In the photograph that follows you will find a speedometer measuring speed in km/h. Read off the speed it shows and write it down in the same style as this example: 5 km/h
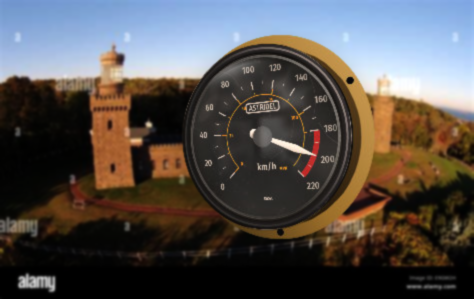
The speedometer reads 200 km/h
